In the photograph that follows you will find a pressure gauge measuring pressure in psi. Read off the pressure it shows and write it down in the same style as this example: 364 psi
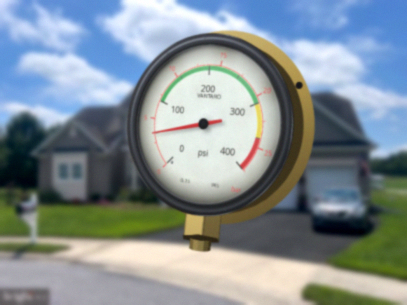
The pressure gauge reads 50 psi
